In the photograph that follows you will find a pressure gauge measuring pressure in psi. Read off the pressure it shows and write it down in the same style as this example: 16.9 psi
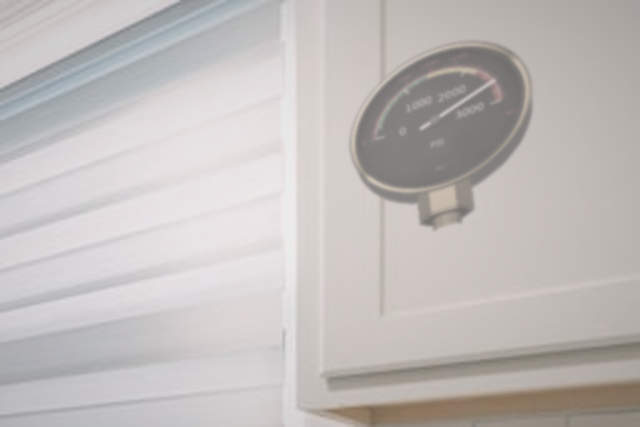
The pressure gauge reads 2600 psi
